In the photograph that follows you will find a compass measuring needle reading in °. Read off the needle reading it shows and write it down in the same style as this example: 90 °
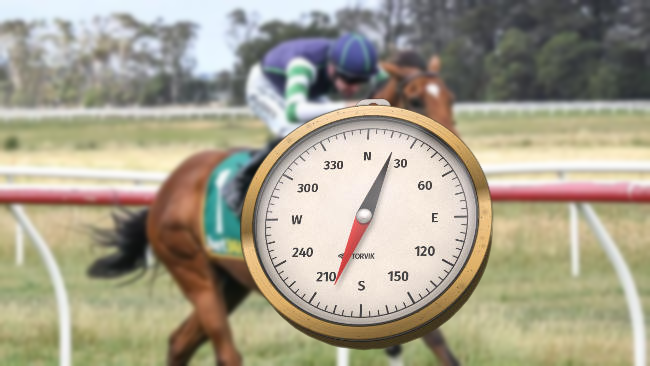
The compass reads 200 °
